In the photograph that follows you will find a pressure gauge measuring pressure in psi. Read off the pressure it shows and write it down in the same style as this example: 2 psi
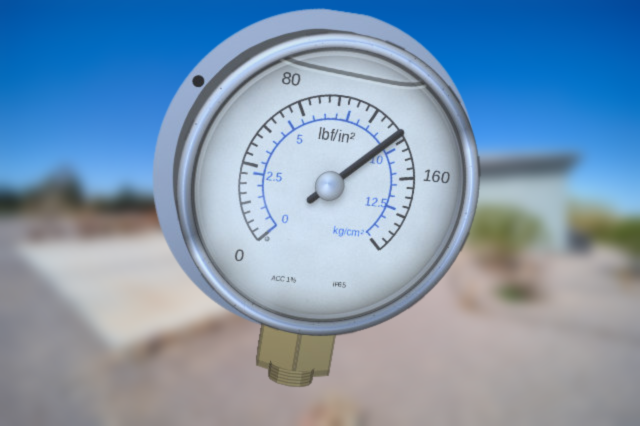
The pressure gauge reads 135 psi
